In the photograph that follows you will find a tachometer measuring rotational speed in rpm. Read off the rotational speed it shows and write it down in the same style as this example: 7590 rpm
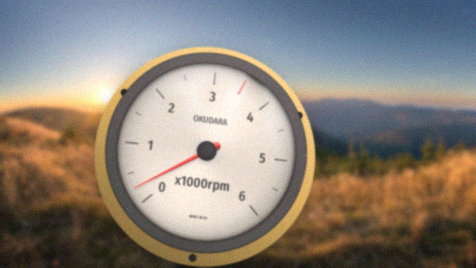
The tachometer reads 250 rpm
